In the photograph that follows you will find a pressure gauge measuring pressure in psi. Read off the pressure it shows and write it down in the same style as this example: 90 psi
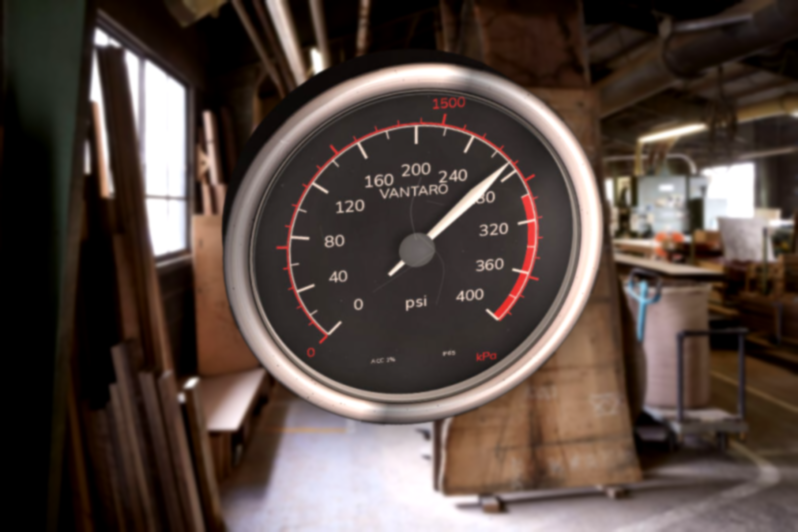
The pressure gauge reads 270 psi
